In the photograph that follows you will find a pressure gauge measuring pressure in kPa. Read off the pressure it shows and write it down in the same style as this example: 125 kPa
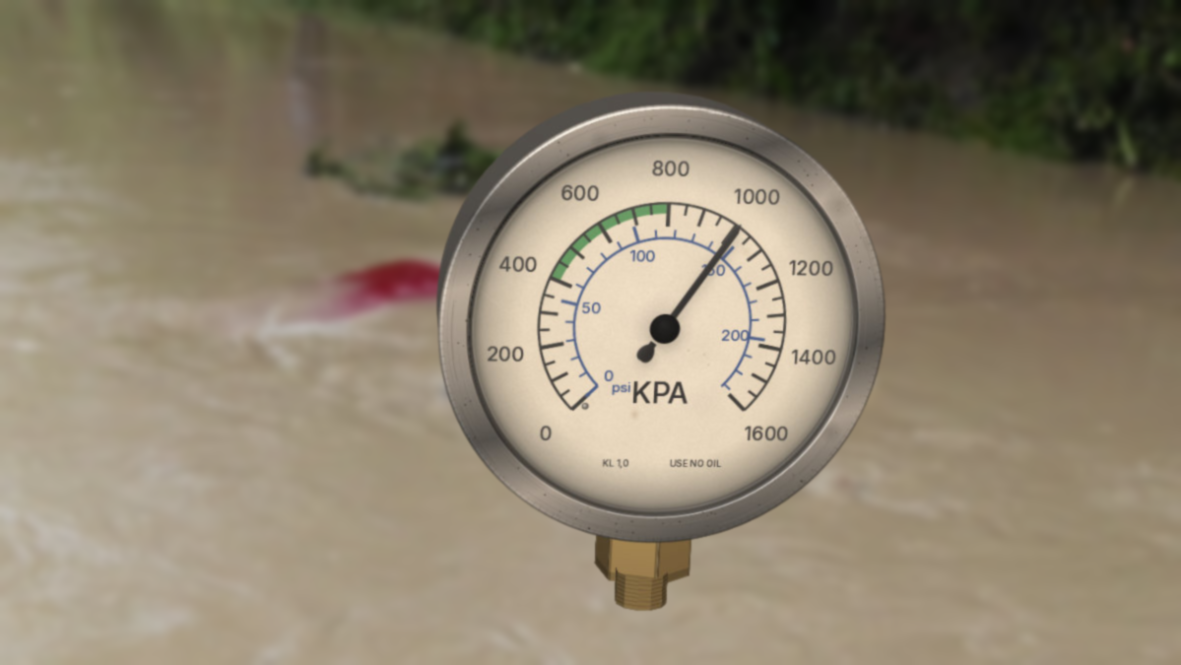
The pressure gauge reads 1000 kPa
